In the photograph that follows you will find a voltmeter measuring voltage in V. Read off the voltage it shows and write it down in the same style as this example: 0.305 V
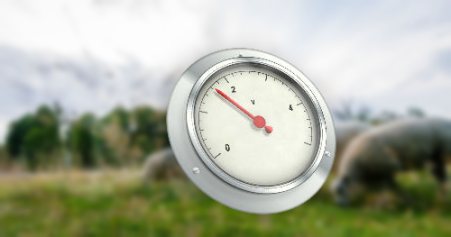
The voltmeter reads 1.6 V
